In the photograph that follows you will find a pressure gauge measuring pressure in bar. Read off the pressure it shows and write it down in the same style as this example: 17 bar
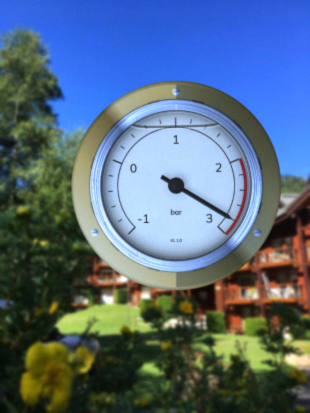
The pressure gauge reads 2.8 bar
